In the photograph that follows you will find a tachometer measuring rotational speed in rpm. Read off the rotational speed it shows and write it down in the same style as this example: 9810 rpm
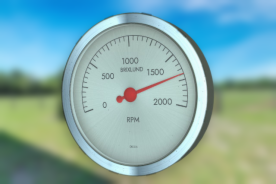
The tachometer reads 1700 rpm
